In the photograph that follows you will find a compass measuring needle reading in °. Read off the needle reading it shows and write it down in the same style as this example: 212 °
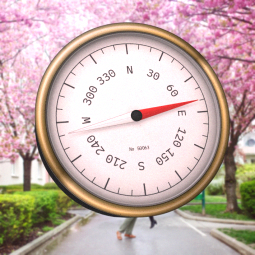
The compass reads 80 °
